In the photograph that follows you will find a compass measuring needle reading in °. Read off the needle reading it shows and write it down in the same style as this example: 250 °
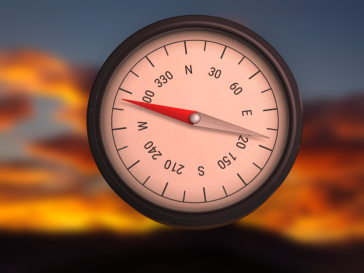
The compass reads 292.5 °
